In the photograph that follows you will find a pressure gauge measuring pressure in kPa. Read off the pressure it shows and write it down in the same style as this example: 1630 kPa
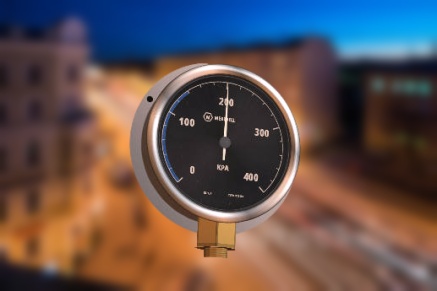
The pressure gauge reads 200 kPa
